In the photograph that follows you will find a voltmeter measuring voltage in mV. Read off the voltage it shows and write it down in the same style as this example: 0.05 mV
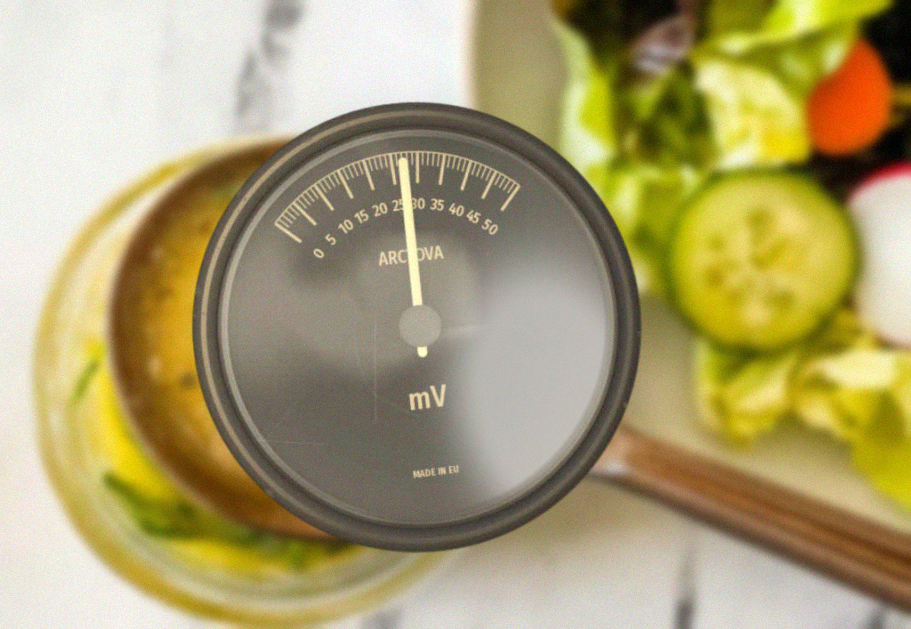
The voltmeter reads 27 mV
